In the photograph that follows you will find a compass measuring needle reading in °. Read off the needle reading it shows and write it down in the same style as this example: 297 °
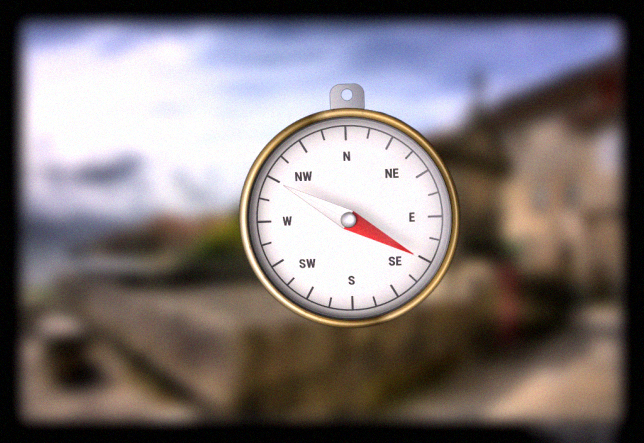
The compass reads 120 °
